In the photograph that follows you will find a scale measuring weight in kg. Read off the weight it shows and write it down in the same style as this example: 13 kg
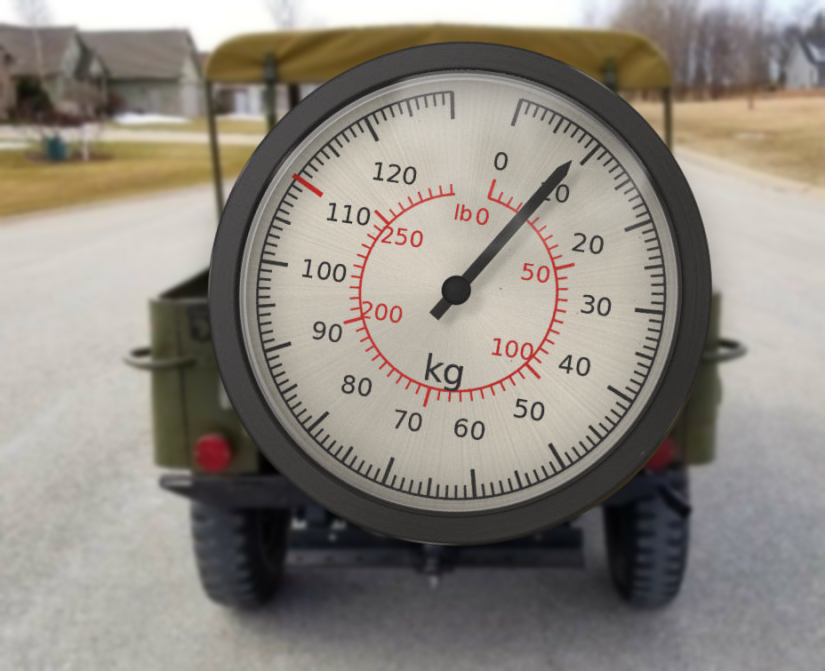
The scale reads 9 kg
